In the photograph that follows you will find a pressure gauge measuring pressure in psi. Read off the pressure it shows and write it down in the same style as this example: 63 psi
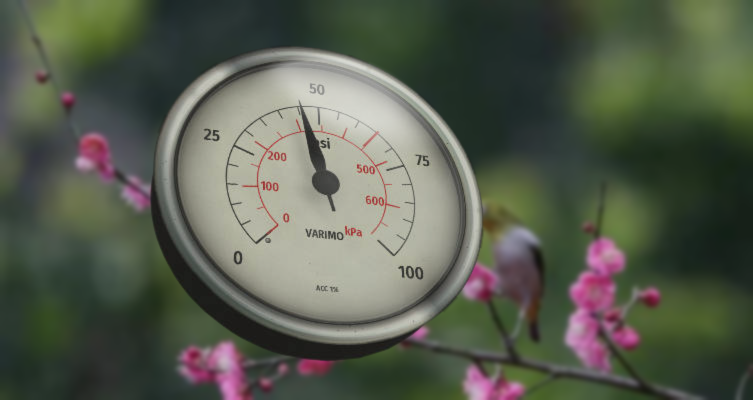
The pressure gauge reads 45 psi
